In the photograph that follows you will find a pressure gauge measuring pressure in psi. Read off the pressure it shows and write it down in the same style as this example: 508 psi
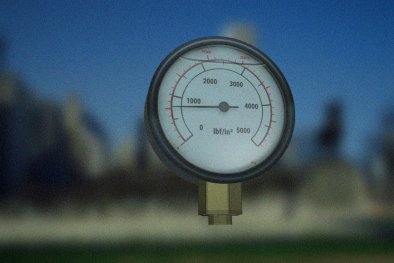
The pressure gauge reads 750 psi
